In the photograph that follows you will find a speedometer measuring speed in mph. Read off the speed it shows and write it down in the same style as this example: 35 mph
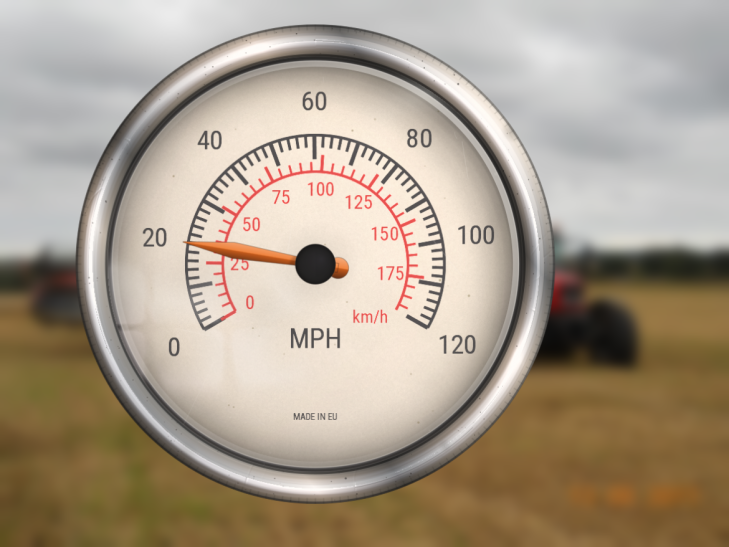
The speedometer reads 20 mph
